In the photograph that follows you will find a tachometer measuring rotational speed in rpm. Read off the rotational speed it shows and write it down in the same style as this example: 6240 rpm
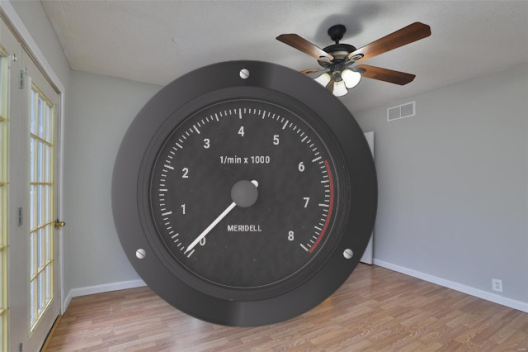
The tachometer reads 100 rpm
